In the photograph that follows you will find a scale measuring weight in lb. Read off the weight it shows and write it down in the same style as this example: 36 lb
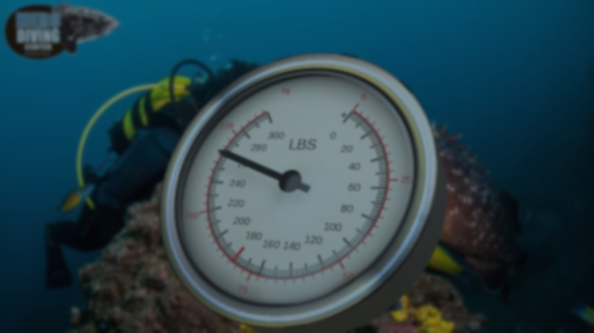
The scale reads 260 lb
